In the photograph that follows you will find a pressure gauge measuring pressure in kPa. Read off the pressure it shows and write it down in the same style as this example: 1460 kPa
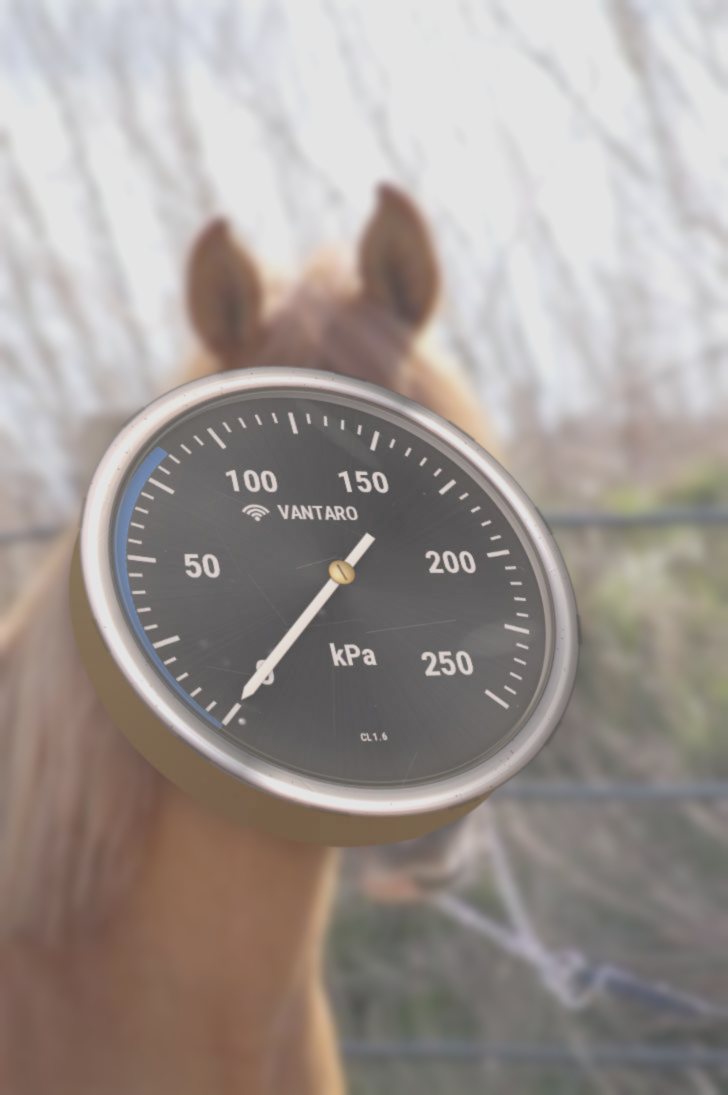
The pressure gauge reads 0 kPa
